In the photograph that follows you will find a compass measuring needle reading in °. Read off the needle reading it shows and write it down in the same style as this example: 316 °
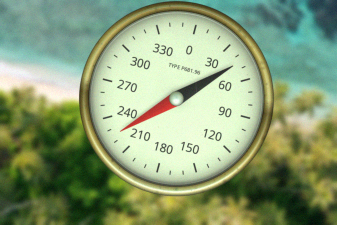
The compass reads 225 °
